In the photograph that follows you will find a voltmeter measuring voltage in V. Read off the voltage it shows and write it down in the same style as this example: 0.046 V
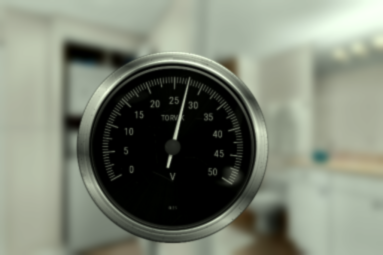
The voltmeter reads 27.5 V
